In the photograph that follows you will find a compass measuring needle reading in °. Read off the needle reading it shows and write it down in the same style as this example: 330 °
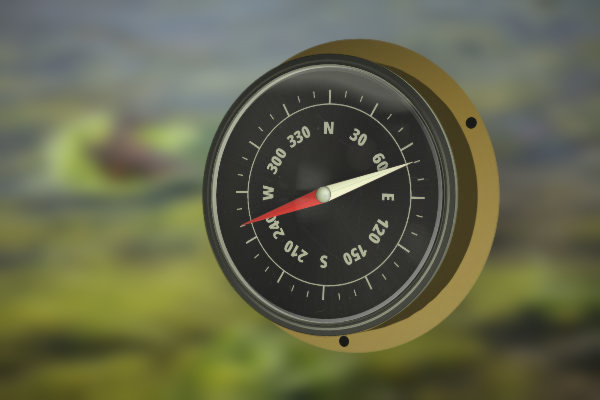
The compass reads 250 °
